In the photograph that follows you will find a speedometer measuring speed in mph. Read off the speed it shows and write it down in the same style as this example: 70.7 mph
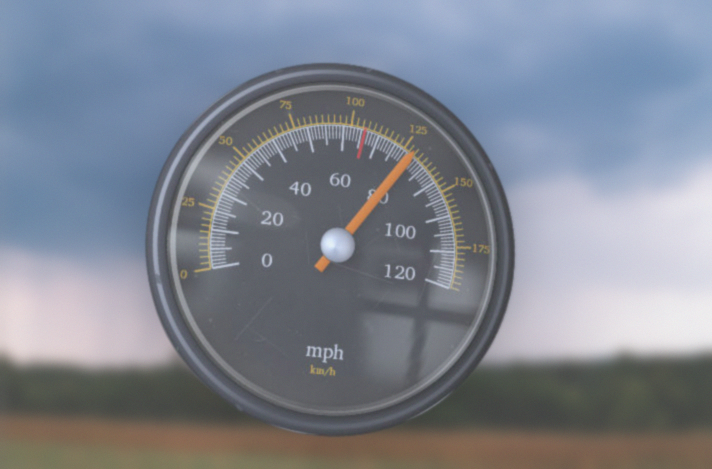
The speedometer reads 80 mph
